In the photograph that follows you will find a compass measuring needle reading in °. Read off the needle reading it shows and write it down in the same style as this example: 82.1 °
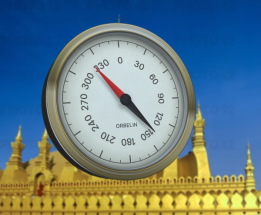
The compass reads 320 °
